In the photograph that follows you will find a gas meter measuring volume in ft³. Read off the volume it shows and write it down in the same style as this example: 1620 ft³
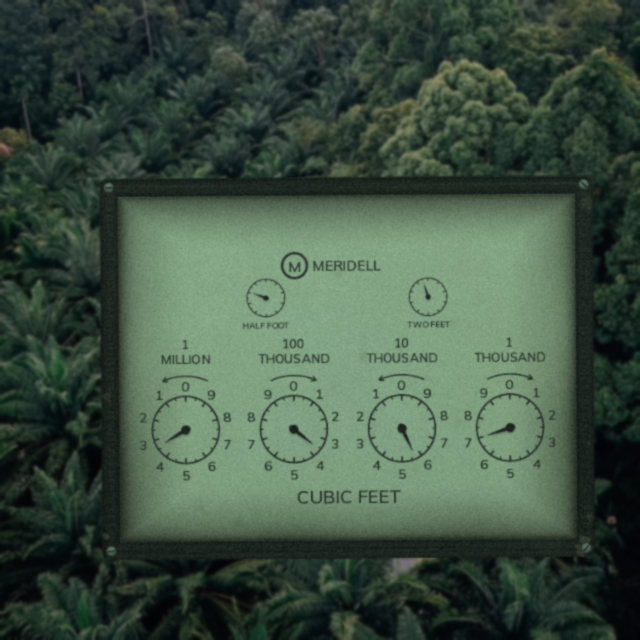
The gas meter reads 335700 ft³
